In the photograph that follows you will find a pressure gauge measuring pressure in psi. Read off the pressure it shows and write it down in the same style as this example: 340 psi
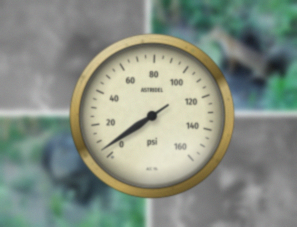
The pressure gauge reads 5 psi
